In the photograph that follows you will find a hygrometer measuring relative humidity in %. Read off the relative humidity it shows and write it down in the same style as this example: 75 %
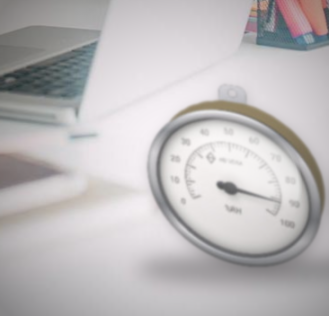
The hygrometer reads 90 %
